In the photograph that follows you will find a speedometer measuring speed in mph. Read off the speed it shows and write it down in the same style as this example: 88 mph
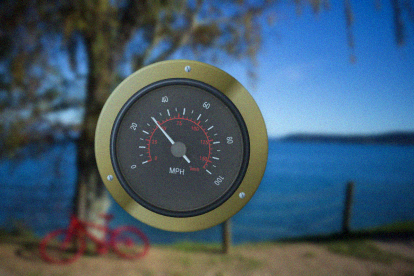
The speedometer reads 30 mph
